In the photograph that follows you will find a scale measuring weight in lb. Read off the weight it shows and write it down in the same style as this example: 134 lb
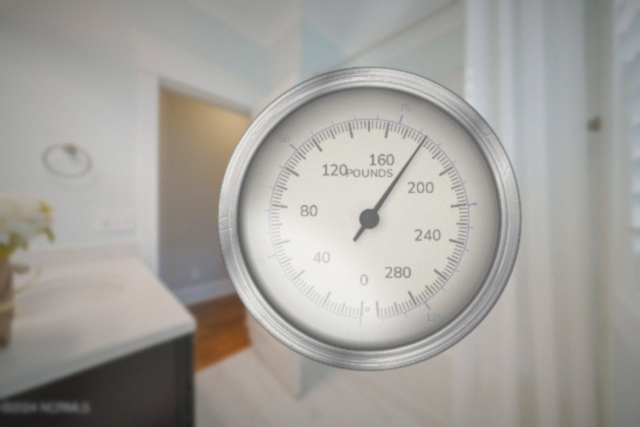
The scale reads 180 lb
